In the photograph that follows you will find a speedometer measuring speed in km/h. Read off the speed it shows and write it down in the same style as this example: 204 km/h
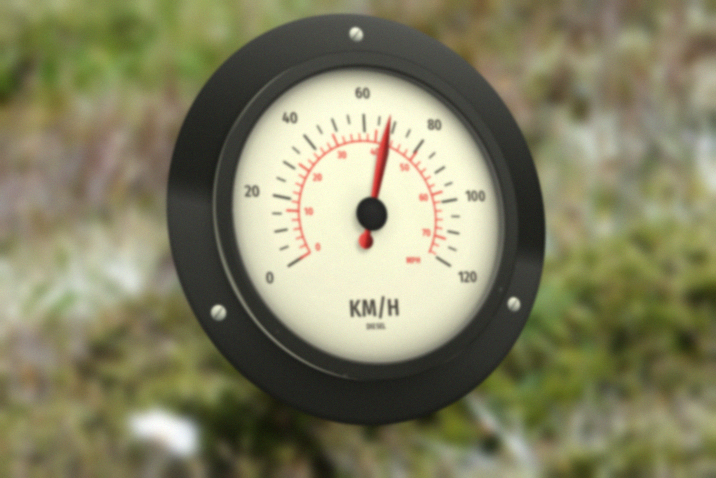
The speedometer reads 67.5 km/h
